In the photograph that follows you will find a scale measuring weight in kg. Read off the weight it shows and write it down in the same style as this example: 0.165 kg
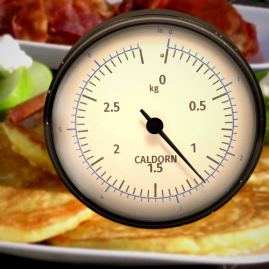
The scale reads 1.15 kg
